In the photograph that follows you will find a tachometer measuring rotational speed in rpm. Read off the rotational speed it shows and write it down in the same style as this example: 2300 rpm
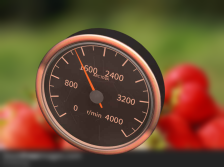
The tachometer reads 1500 rpm
